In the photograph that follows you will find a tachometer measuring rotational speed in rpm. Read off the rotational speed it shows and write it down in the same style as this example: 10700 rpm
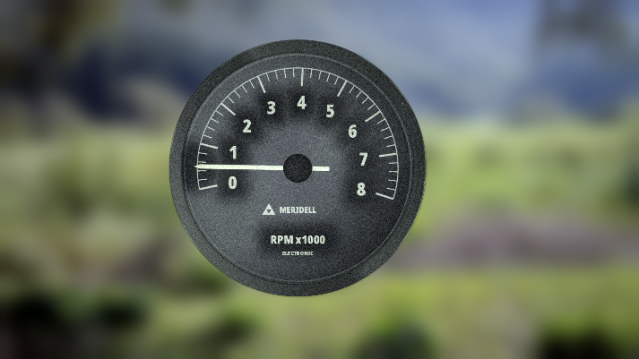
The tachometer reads 500 rpm
